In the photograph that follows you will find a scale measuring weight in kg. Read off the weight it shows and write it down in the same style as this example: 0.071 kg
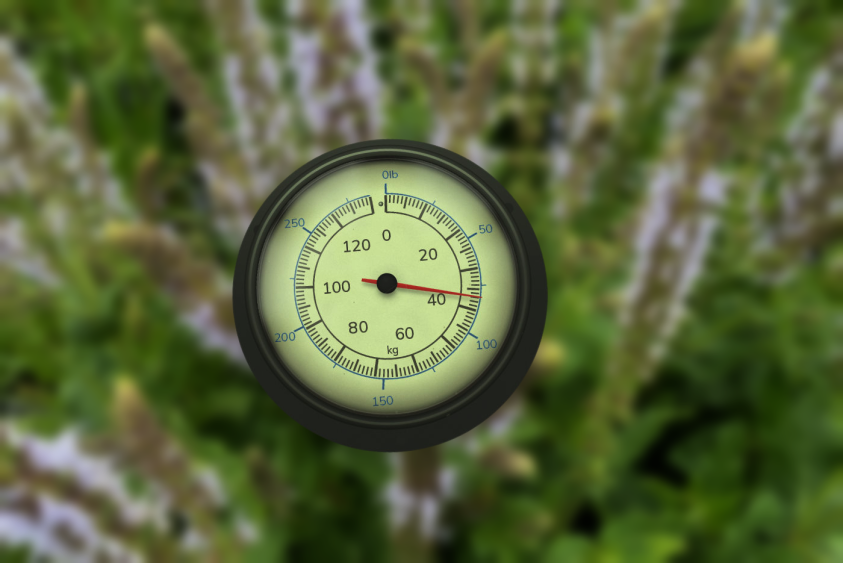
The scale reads 37 kg
